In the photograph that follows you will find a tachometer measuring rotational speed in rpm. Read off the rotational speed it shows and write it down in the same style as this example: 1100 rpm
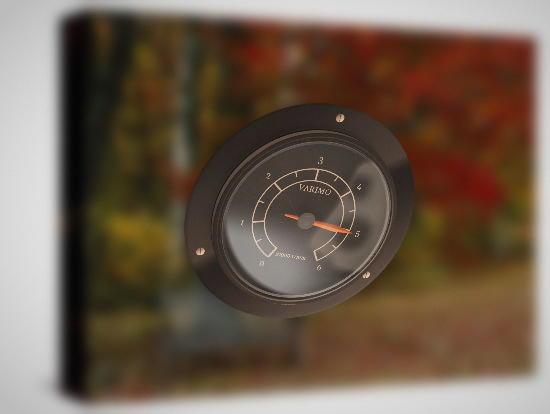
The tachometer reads 5000 rpm
